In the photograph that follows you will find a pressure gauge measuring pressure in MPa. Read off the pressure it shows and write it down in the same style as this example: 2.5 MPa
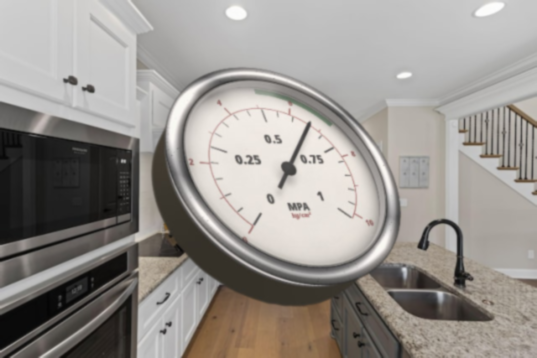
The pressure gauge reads 0.65 MPa
